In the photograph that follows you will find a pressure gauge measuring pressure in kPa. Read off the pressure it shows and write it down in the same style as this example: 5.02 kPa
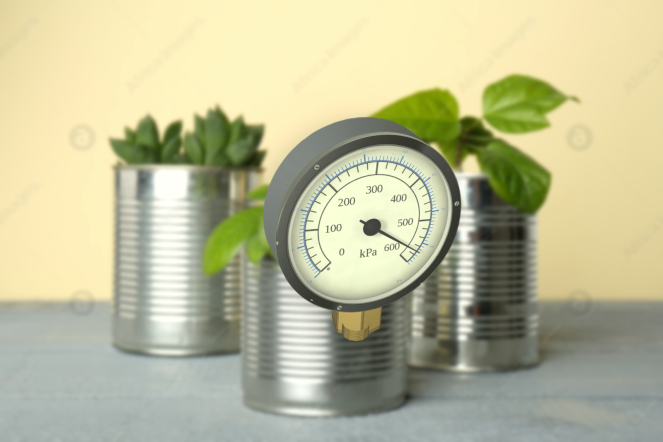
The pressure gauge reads 570 kPa
